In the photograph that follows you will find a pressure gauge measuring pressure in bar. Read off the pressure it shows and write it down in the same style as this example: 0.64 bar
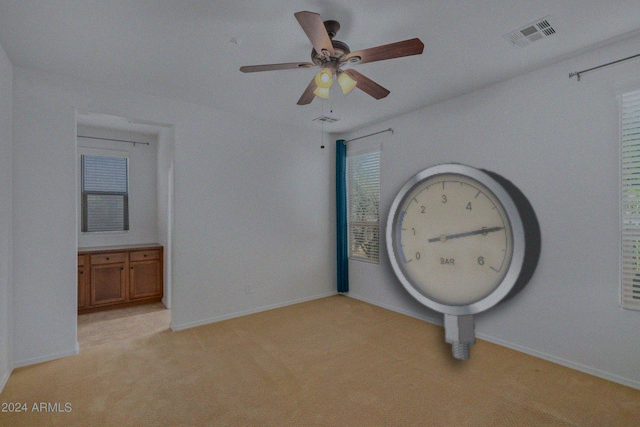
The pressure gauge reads 5 bar
